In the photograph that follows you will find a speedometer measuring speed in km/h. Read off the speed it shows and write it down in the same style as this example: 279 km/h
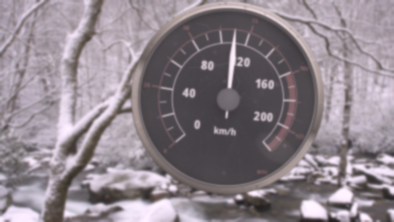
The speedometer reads 110 km/h
